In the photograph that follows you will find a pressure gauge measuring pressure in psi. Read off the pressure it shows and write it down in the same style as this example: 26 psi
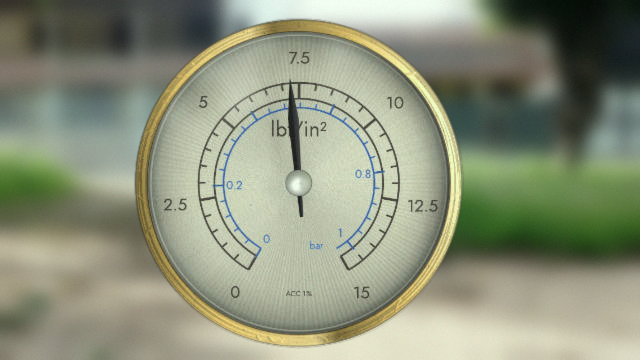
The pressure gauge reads 7.25 psi
